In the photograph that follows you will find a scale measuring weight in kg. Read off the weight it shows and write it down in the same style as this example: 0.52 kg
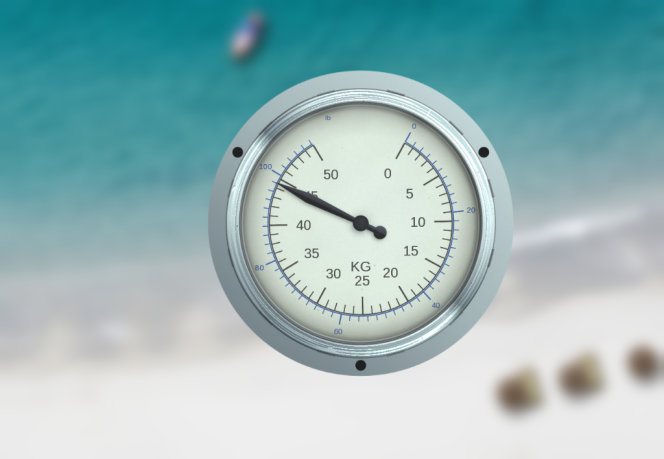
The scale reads 44.5 kg
